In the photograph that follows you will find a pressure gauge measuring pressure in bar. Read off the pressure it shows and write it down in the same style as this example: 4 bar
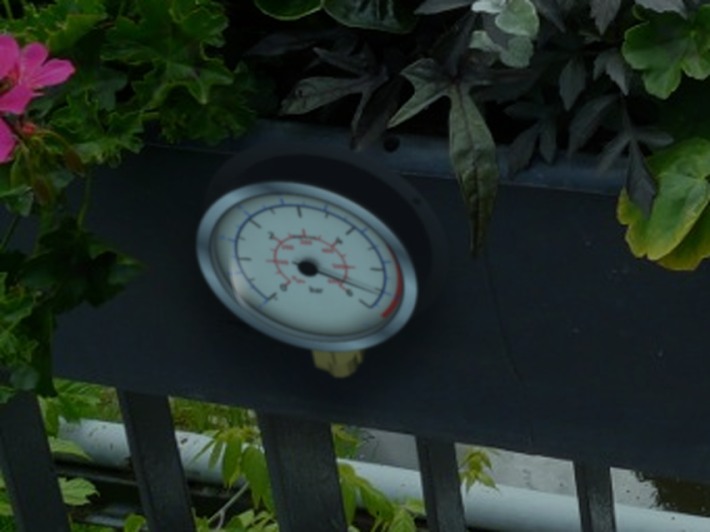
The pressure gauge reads 5.5 bar
